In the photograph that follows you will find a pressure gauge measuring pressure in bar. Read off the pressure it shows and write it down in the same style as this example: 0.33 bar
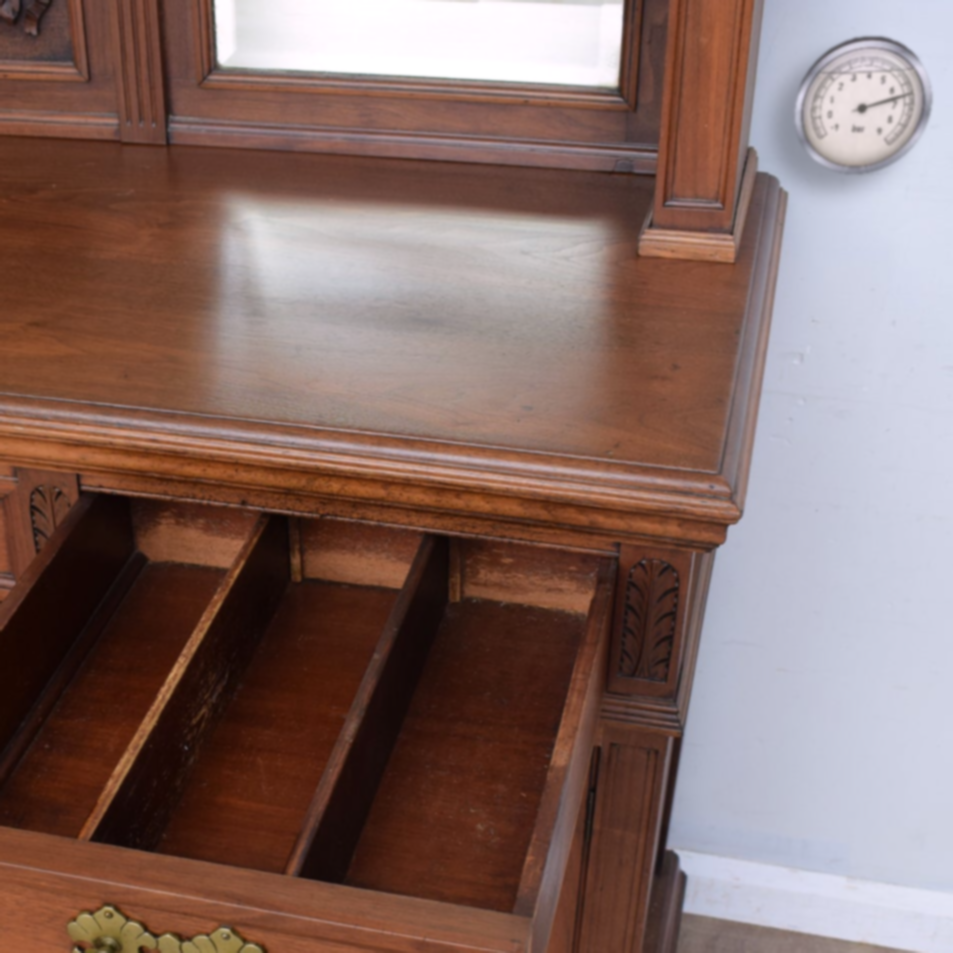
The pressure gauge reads 6.5 bar
